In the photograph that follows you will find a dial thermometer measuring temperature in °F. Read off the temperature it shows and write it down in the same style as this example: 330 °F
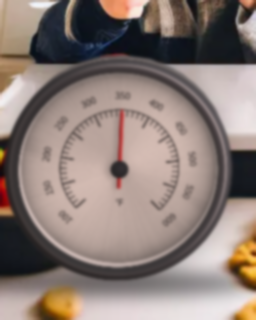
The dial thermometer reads 350 °F
